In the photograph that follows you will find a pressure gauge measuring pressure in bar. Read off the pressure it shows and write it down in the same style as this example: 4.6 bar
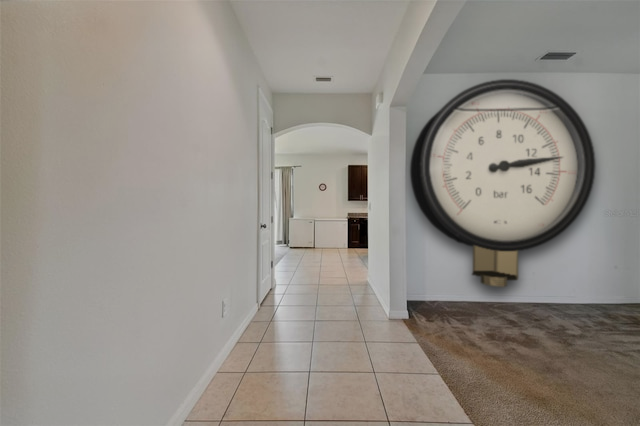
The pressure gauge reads 13 bar
